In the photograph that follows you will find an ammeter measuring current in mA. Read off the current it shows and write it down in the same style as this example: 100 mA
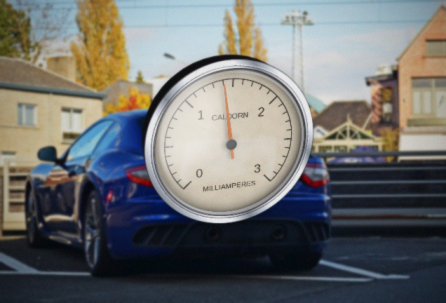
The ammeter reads 1.4 mA
